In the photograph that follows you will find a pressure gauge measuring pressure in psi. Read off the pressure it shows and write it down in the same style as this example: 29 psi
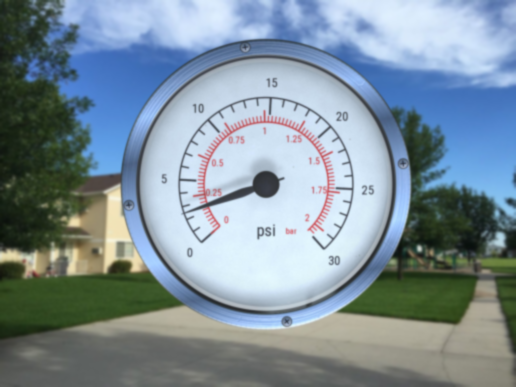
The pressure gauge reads 2.5 psi
